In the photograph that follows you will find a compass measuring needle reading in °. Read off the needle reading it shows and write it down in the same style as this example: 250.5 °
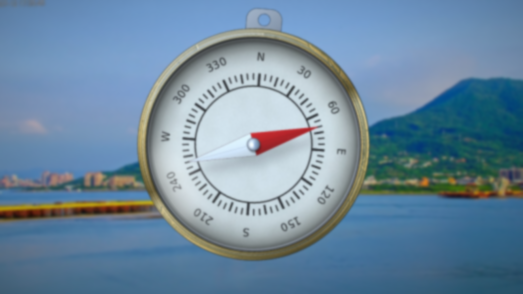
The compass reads 70 °
